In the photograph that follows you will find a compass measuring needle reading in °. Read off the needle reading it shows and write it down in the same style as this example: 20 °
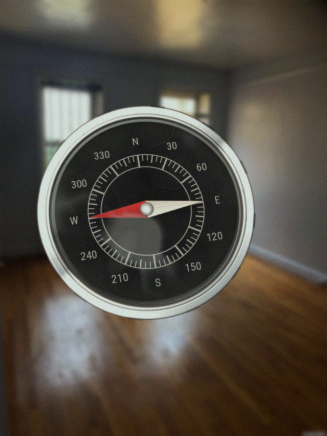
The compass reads 270 °
